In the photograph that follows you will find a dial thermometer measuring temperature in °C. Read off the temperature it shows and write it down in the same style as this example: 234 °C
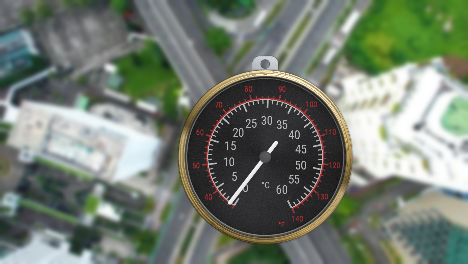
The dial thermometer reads 1 °C
